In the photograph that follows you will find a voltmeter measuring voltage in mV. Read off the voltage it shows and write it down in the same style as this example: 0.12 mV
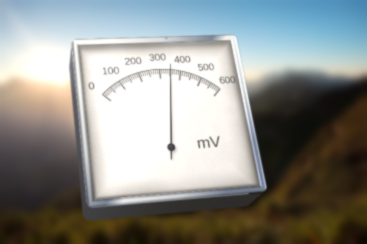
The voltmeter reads 350 mV
